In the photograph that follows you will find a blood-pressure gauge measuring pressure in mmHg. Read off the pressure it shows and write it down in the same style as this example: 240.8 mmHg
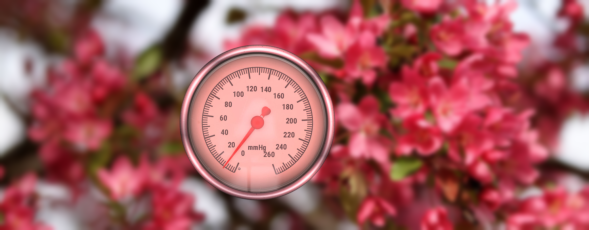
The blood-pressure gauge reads 10 mmHg
